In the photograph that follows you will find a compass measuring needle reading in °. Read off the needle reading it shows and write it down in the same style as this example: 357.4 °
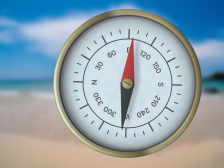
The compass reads 95 °
